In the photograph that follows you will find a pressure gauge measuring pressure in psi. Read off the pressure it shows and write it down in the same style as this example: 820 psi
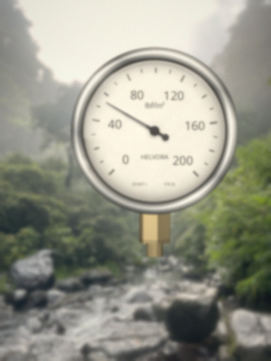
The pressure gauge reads 55 psi
